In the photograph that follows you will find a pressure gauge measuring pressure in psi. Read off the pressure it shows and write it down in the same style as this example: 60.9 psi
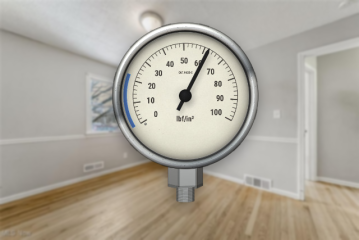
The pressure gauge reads 62 psi
